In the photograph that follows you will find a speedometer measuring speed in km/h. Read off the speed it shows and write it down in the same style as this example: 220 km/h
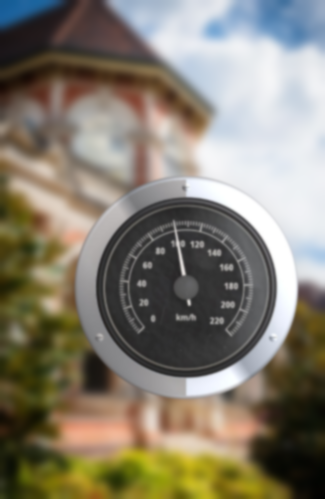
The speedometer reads 100 km/h
